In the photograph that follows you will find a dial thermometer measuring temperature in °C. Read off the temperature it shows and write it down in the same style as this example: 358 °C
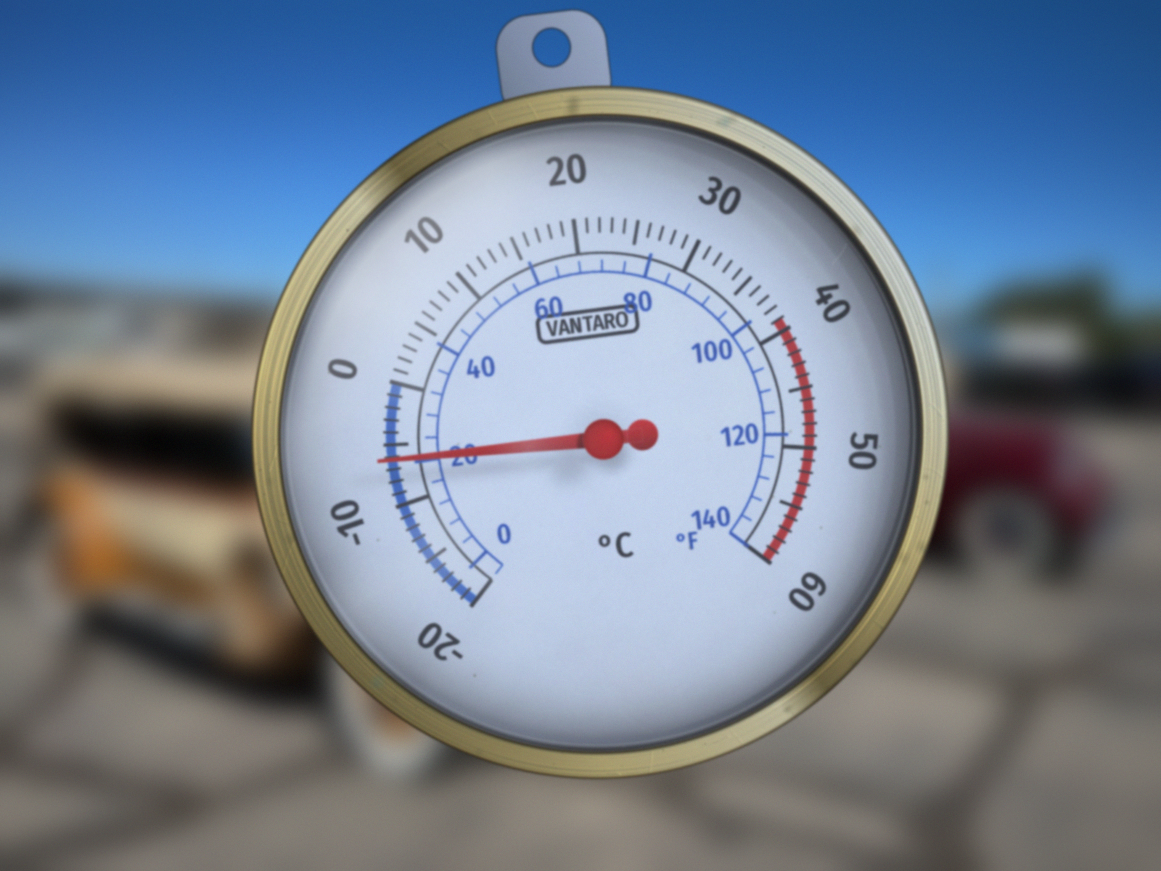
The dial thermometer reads -6 °C
